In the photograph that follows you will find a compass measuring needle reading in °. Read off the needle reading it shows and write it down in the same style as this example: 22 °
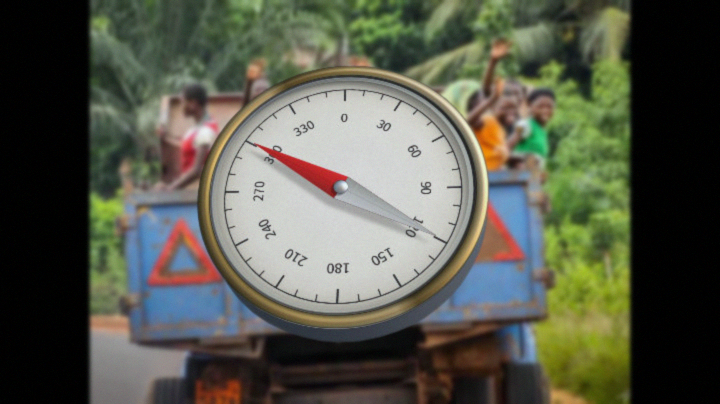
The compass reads 300 °
